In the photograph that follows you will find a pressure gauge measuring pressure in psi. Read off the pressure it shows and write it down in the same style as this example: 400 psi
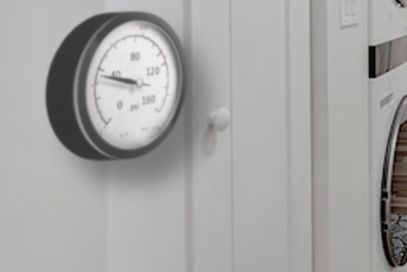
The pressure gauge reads 35 psi
